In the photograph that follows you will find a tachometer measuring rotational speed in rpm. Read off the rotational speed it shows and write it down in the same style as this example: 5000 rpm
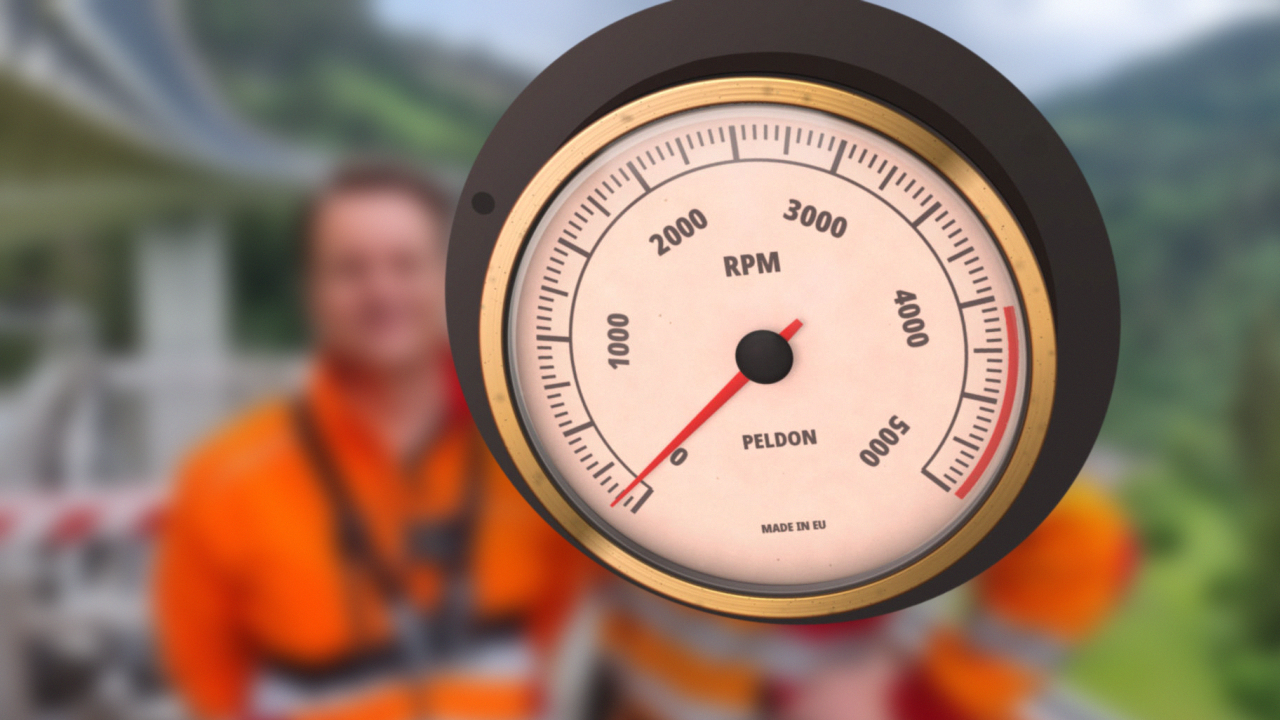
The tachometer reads 100 rpm
